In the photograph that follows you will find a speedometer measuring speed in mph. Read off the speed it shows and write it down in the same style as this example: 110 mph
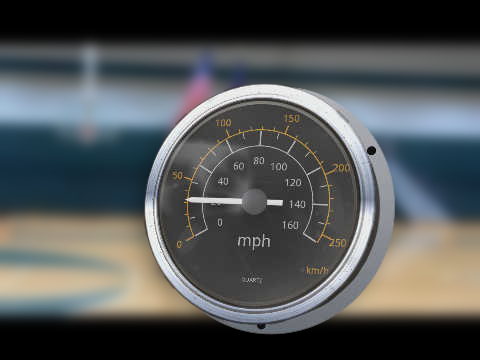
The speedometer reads 20 mph
